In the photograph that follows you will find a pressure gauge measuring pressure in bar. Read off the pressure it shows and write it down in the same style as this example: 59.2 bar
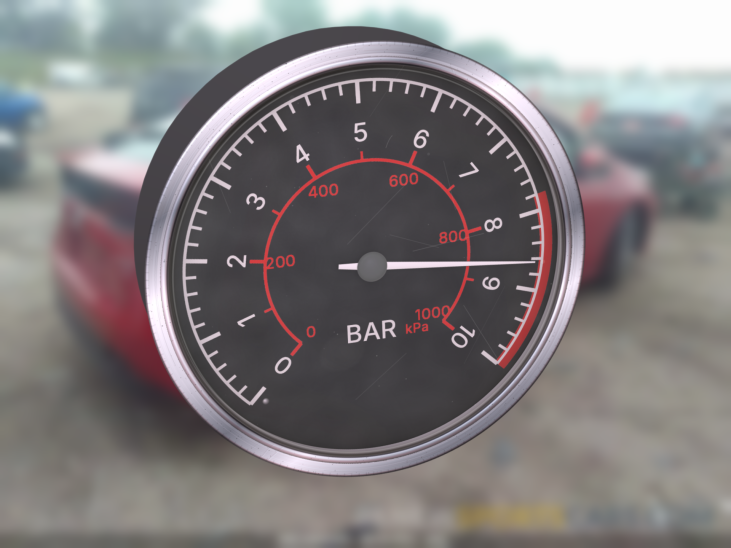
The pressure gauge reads 8.6 bar
